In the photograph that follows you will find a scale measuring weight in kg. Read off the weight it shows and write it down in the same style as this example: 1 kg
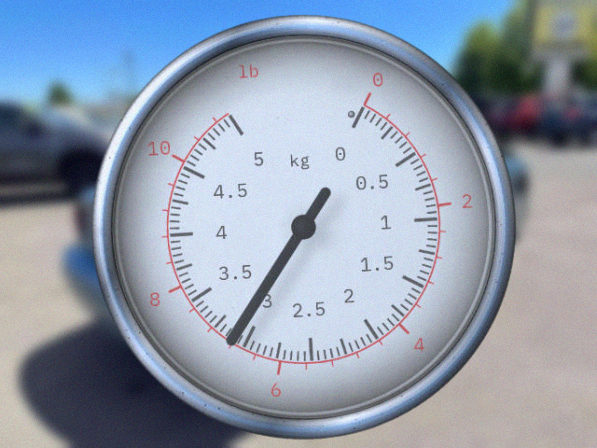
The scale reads 3.1 kg
